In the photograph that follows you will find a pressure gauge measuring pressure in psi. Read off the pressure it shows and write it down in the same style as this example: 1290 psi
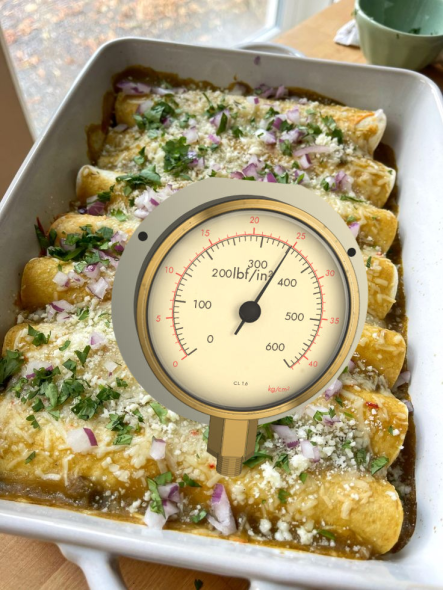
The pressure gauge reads 350 psi
